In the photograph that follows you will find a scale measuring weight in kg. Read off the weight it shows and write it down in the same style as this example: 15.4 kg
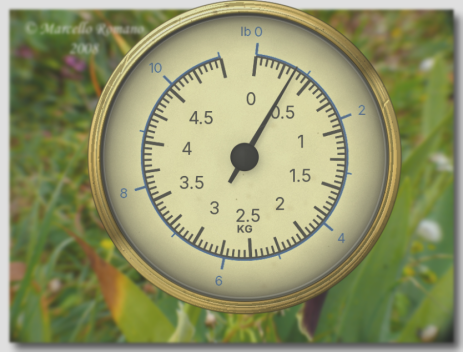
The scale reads 0.35 kg
